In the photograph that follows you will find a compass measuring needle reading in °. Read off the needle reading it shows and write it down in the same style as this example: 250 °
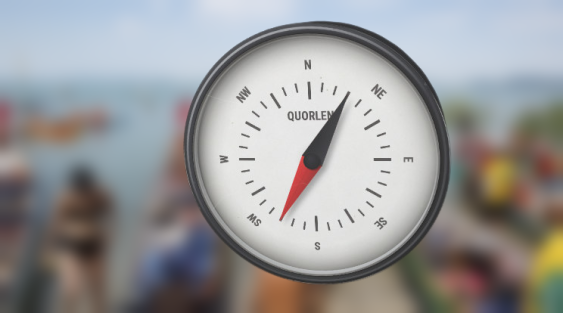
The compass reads 210 °
